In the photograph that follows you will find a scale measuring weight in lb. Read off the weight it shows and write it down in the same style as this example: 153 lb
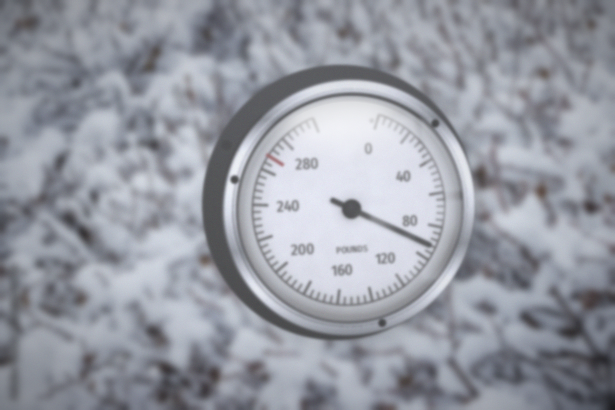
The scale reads 92 lb
